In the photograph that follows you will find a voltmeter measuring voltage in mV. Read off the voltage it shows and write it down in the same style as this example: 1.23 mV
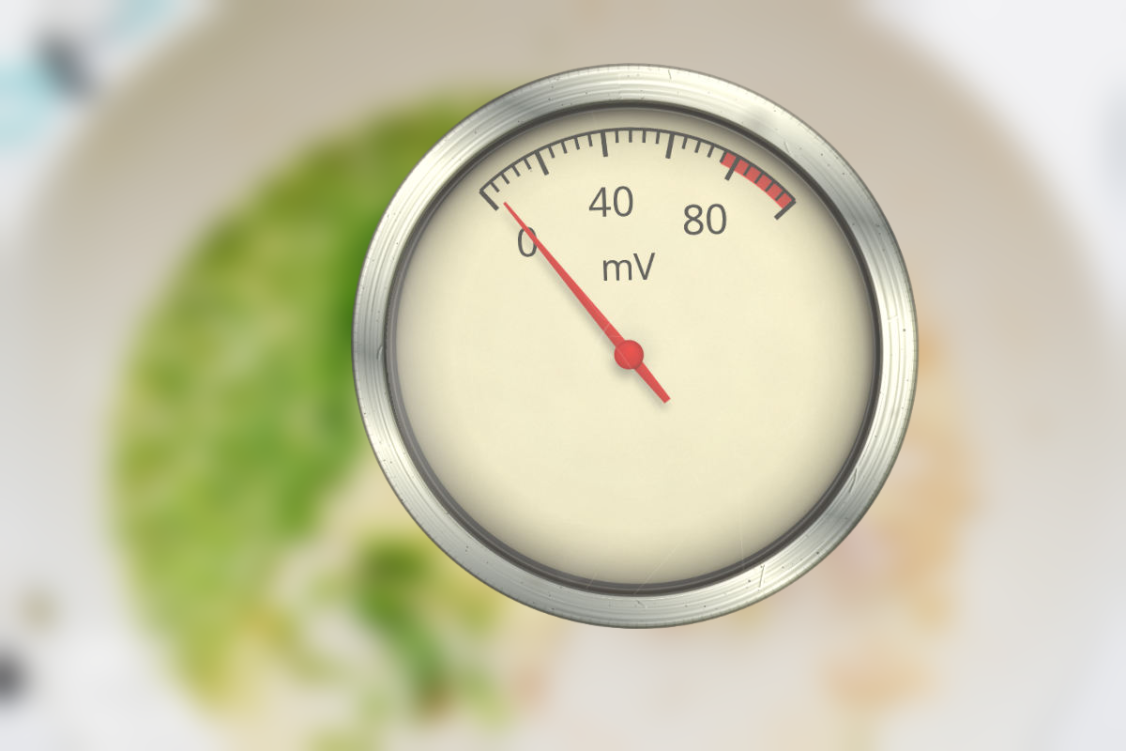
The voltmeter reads 4 mV
